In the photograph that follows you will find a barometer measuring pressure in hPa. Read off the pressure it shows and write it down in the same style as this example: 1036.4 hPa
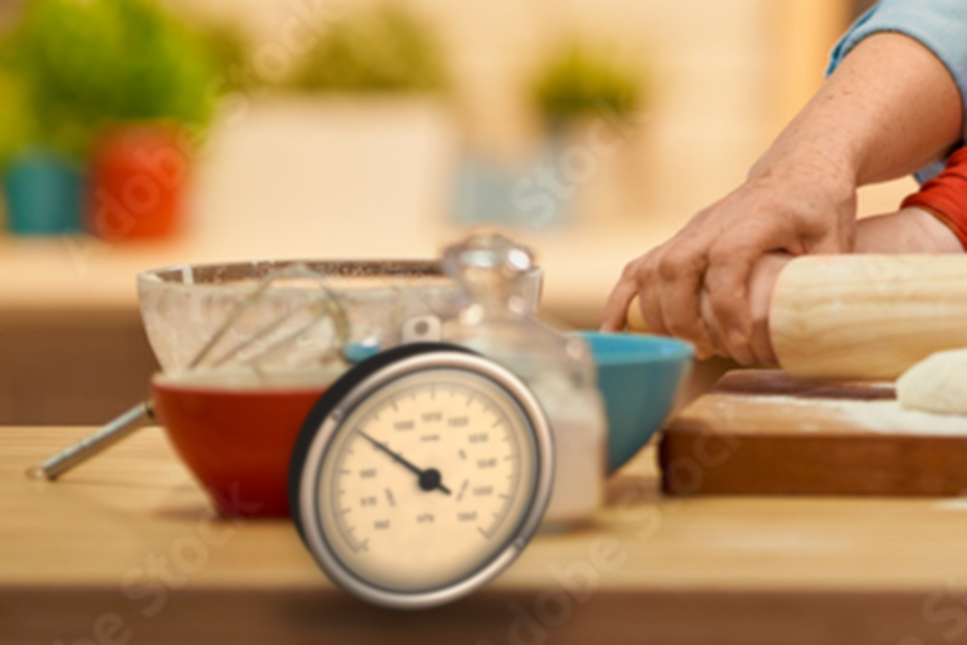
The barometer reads 990 hPa
